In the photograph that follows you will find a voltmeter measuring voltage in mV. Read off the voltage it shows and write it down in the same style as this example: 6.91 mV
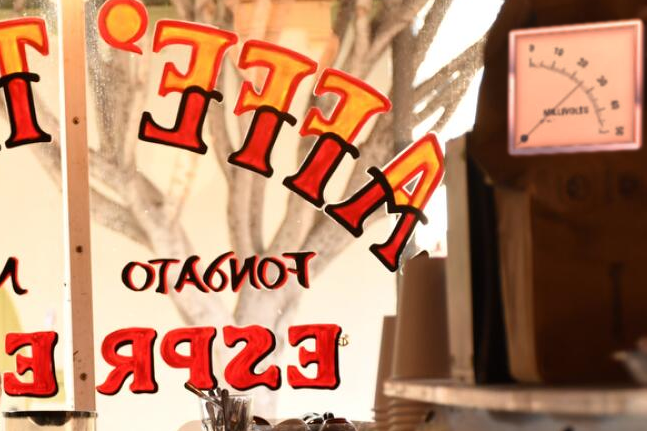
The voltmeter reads 25 mV
